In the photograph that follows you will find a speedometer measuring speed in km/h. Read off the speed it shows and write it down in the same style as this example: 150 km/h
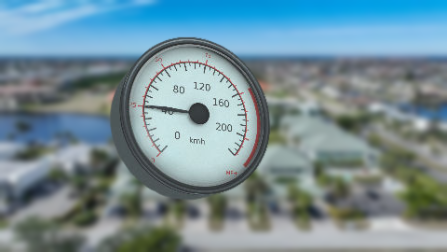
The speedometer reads 40 km/h
